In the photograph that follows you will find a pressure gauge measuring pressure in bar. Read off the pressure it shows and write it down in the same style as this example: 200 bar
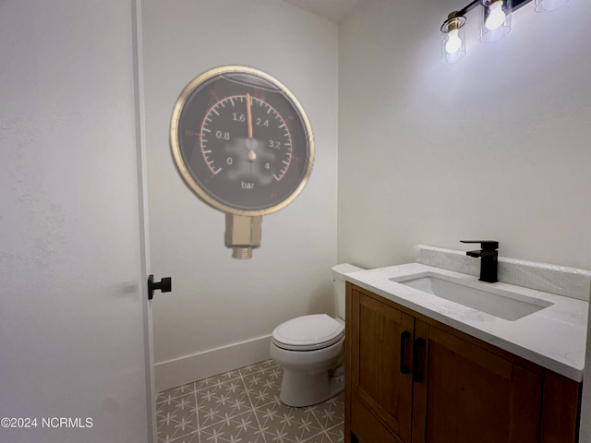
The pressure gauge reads 1.9 bar
